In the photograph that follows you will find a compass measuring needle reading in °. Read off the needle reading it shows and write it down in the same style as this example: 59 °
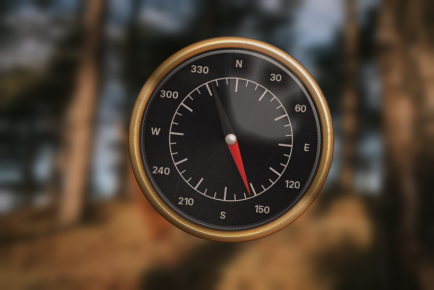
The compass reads 155 °
